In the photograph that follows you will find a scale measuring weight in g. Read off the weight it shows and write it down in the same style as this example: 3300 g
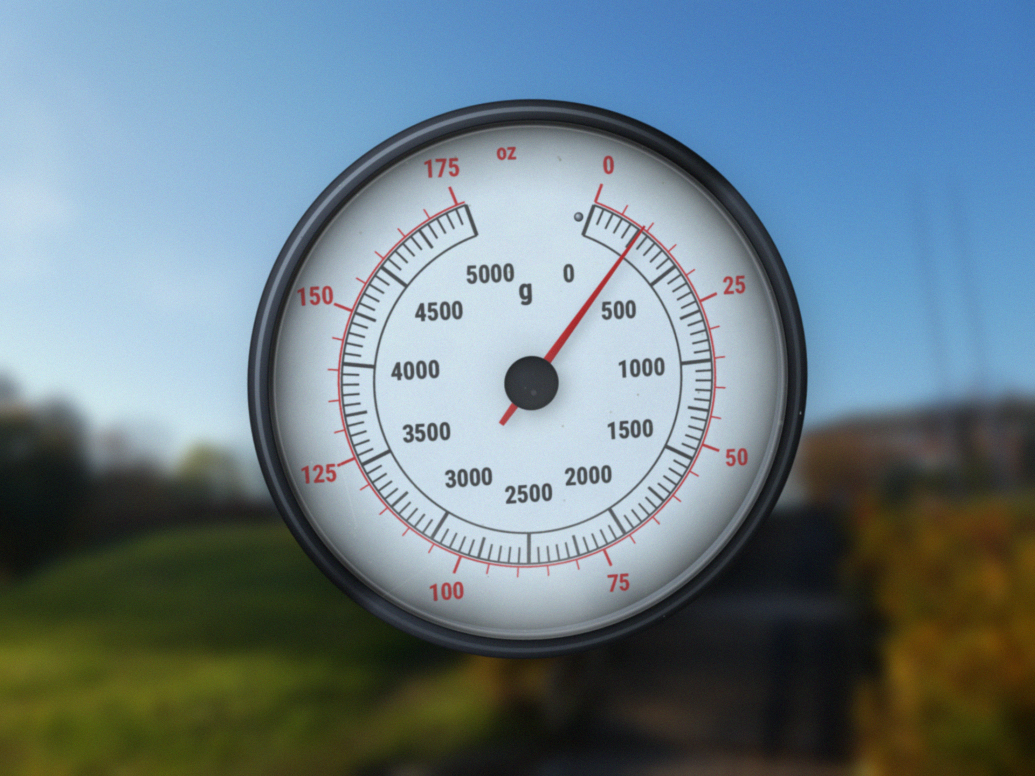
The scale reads 250 g
